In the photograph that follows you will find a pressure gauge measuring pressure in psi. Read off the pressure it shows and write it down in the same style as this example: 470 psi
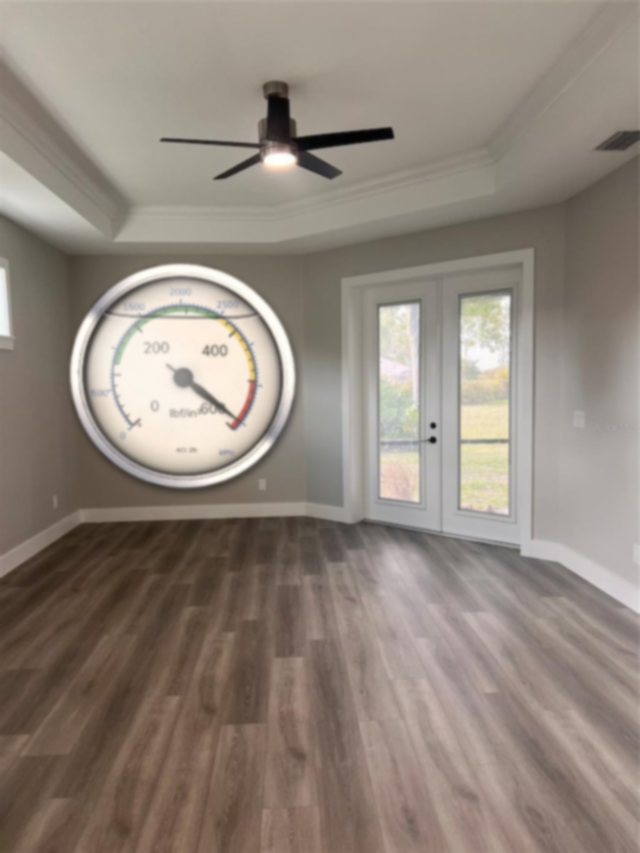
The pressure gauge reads 580 psi
